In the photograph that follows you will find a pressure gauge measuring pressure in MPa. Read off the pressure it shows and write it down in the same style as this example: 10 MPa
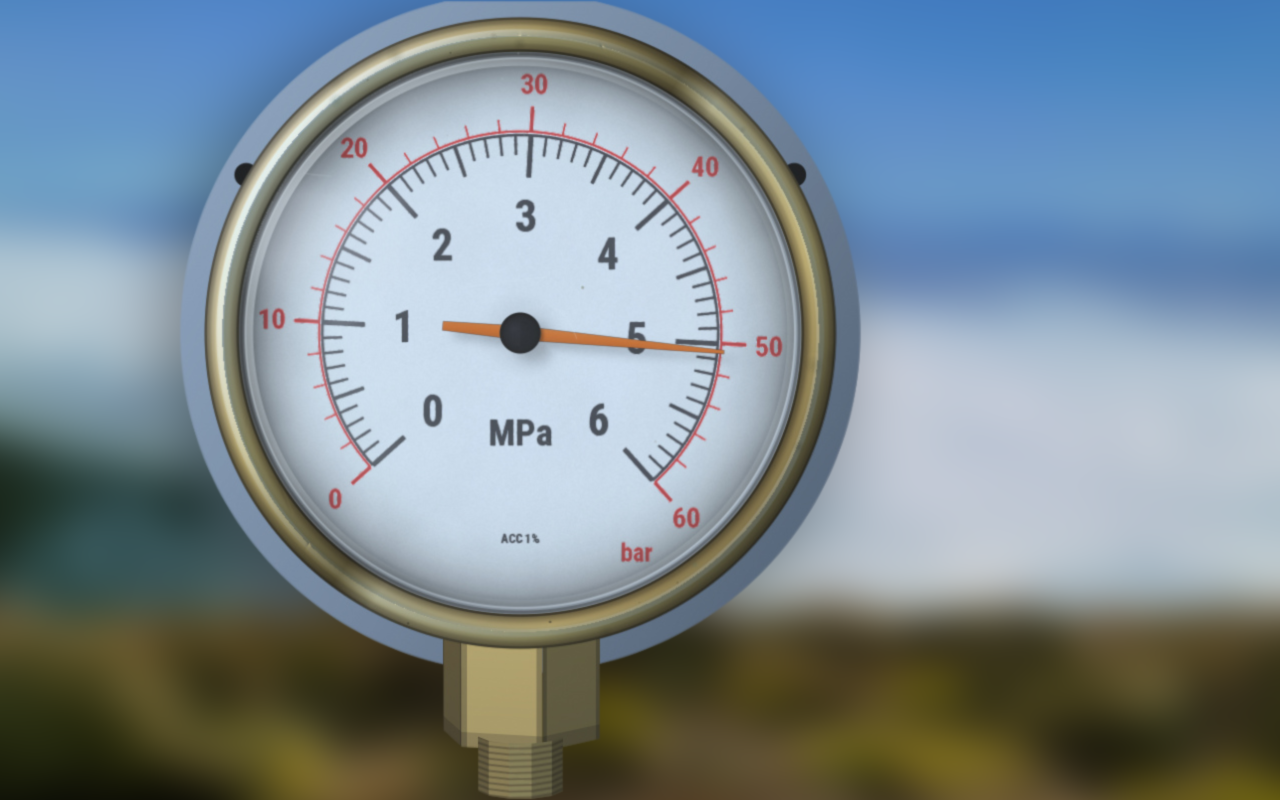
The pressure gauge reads 5.05 MPa
